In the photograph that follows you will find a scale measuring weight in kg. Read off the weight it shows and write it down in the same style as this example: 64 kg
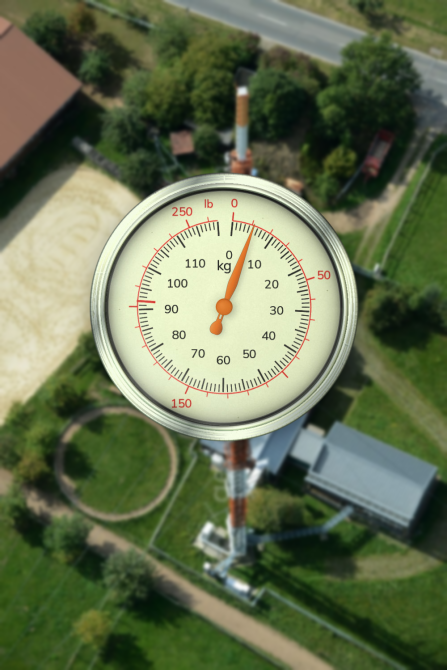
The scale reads 5 kg
